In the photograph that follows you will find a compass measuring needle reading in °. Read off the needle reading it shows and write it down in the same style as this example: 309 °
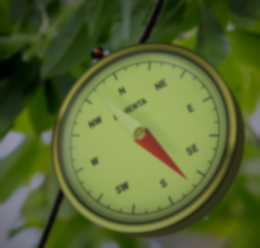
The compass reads 160 °
